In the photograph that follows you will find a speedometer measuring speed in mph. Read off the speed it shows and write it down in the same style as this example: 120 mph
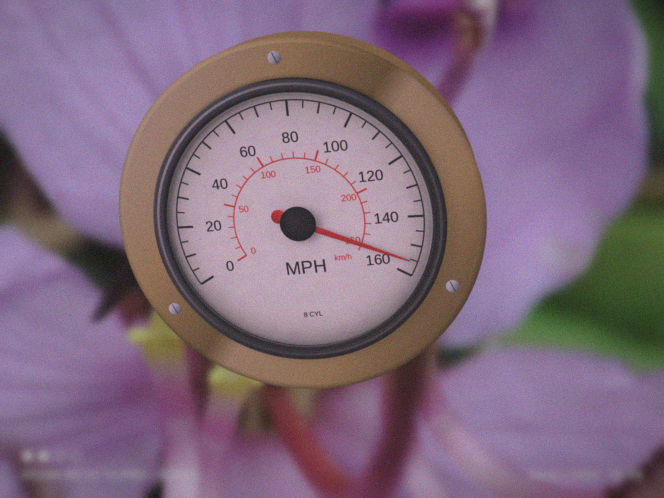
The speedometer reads 155 mph
